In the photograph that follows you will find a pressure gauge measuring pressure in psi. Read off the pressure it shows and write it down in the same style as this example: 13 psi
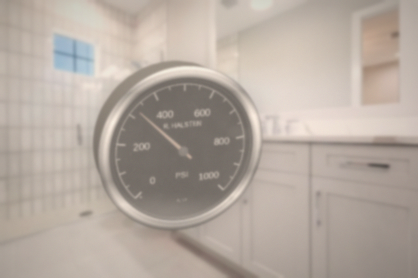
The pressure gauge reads 325 psi
